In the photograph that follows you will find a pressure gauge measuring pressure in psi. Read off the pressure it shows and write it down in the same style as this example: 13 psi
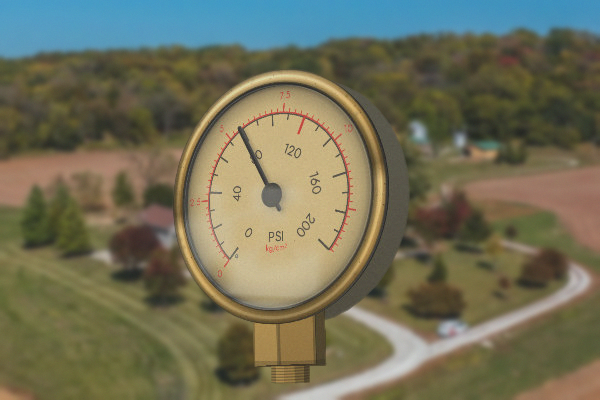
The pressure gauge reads 80 psi
